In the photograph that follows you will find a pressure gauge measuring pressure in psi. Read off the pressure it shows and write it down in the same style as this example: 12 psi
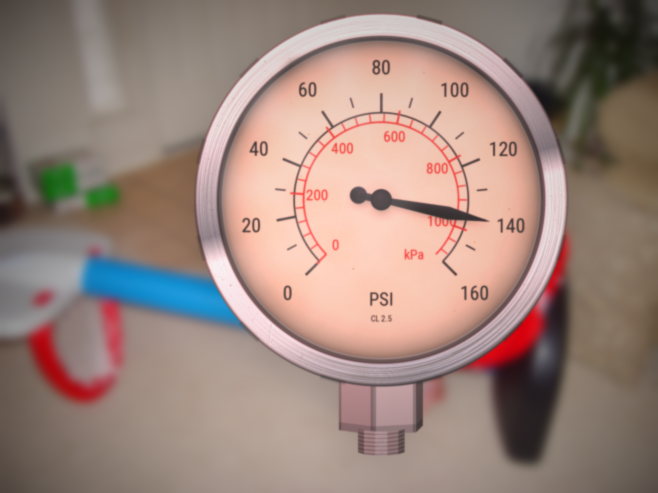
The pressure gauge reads 140 psi
